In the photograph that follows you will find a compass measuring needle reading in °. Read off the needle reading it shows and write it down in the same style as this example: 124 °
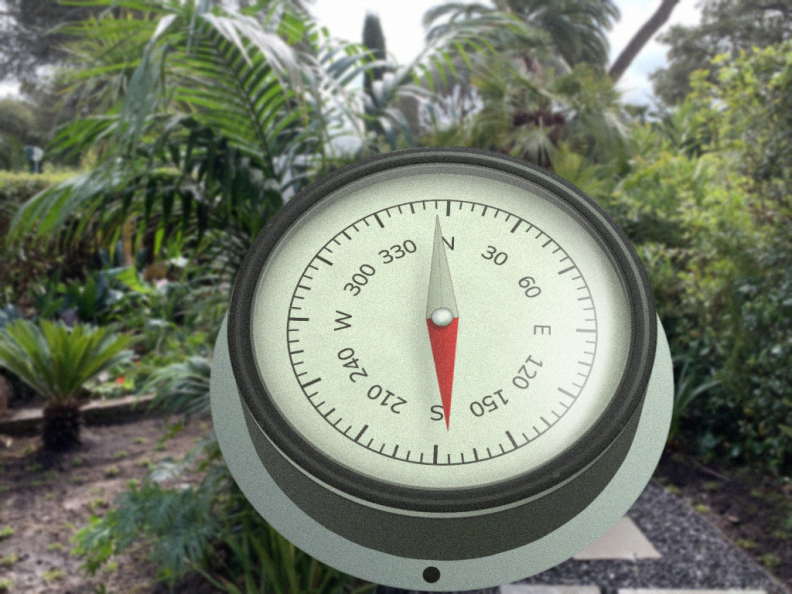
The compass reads 175 °
